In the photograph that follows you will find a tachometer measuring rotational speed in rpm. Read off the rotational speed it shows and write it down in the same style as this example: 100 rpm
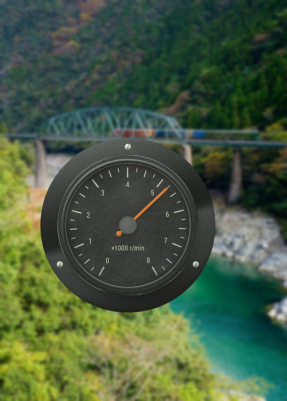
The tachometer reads 5250 rpm
